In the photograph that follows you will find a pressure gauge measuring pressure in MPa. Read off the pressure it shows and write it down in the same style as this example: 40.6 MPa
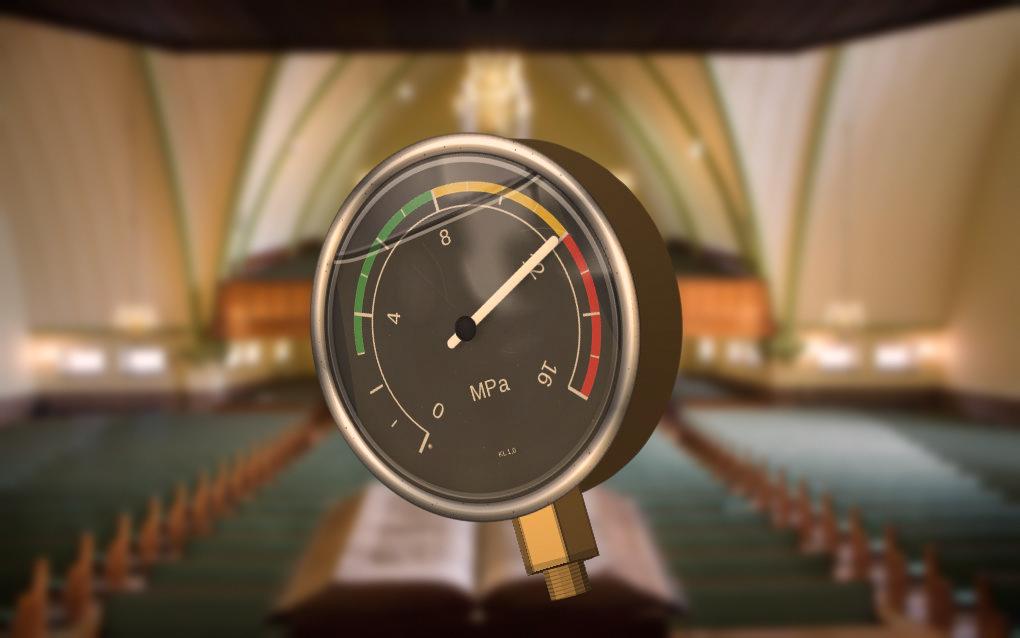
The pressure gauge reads 12 MPa
